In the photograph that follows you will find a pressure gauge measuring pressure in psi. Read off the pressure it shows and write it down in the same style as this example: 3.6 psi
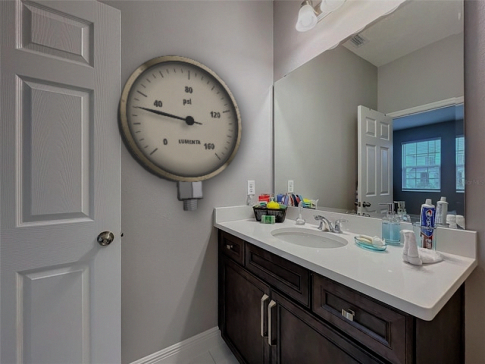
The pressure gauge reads 30 psi
